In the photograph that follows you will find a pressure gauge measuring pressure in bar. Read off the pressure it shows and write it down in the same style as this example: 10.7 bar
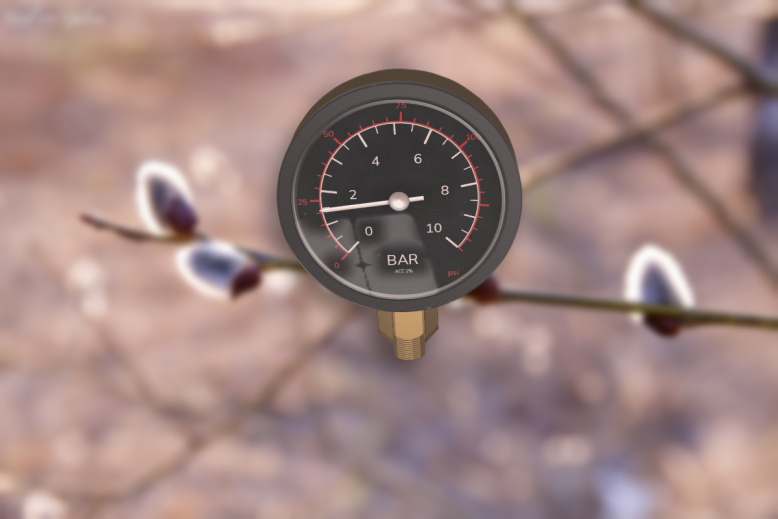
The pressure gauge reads 1.5 bar
